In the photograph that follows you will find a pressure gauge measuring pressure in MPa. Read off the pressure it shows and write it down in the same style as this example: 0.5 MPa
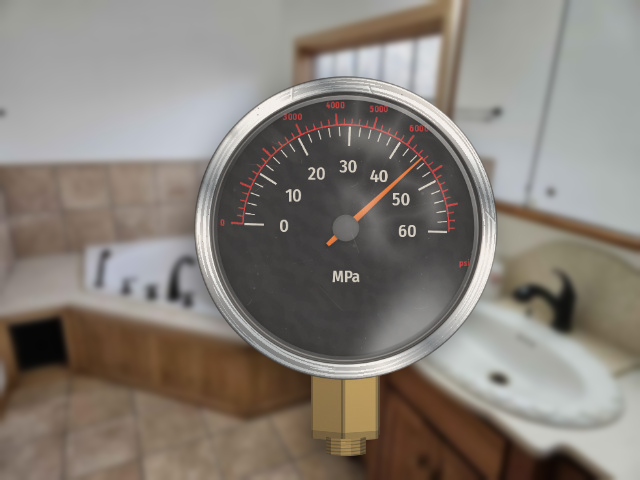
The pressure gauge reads 45 MPa
